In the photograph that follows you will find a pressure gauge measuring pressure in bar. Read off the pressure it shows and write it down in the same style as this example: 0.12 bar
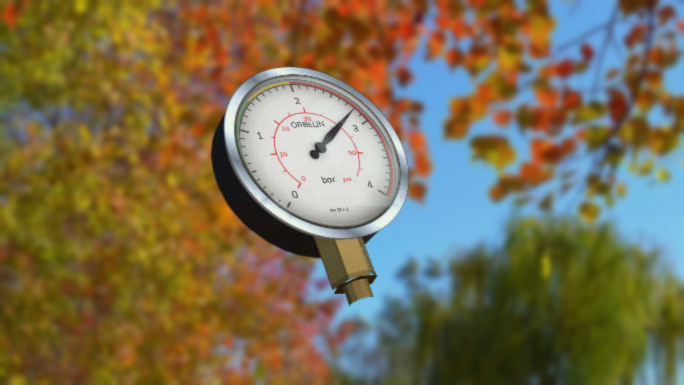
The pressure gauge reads 2.8 bar
